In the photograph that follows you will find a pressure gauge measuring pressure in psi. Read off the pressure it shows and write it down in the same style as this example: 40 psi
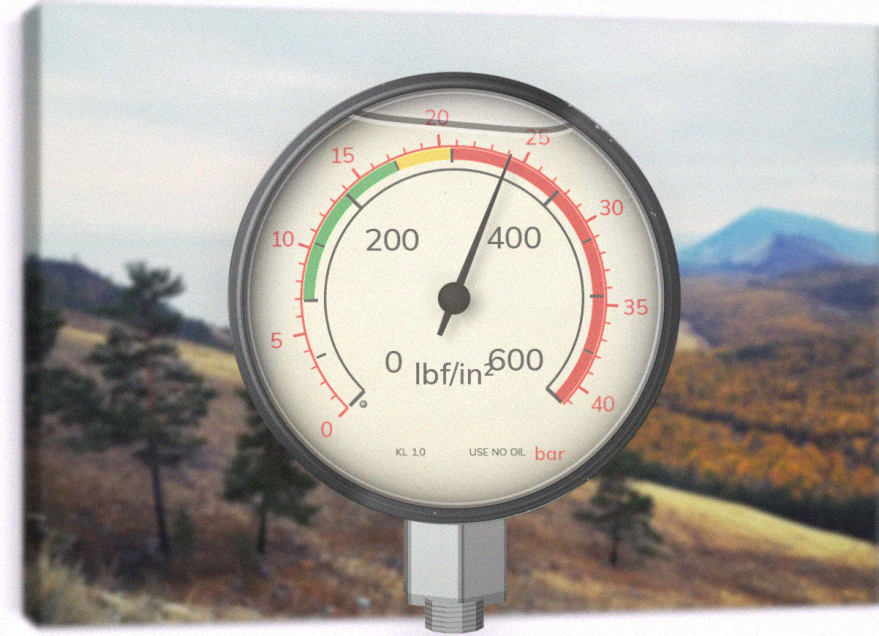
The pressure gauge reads 350 psi
